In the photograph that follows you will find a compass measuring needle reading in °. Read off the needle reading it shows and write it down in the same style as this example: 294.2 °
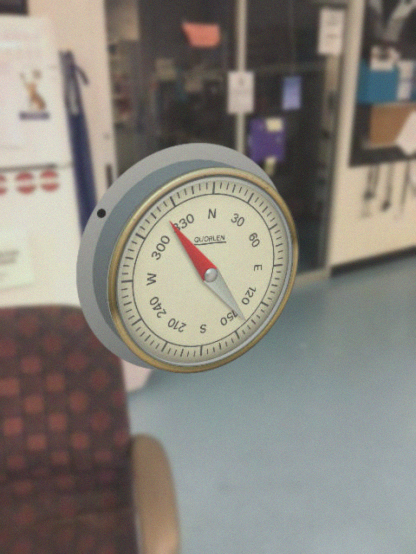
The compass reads 320 °
